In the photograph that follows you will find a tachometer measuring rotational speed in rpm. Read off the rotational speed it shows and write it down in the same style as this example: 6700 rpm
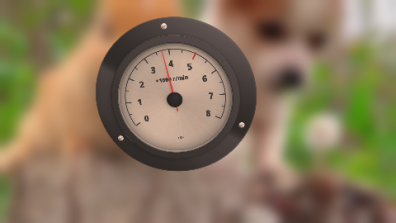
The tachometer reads 3750 rpm
